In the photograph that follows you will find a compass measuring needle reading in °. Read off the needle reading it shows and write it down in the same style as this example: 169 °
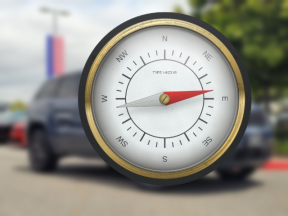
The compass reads 80 °
